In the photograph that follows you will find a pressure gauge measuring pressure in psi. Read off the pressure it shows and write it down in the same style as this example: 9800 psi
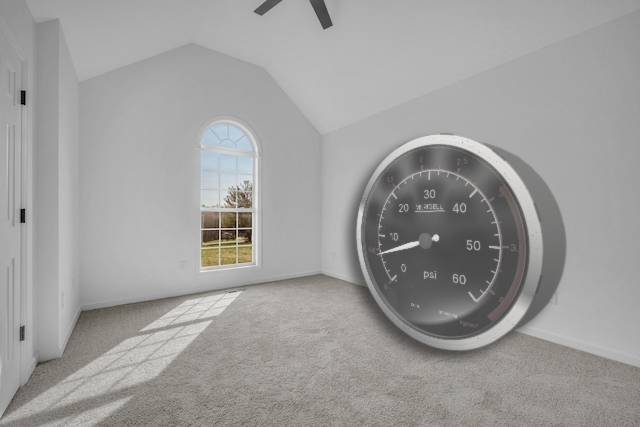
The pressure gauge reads 6 psi
